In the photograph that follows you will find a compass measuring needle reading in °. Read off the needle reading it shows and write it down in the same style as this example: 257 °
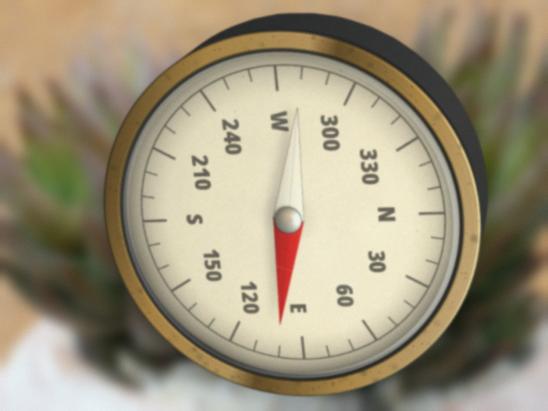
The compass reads 100 °
